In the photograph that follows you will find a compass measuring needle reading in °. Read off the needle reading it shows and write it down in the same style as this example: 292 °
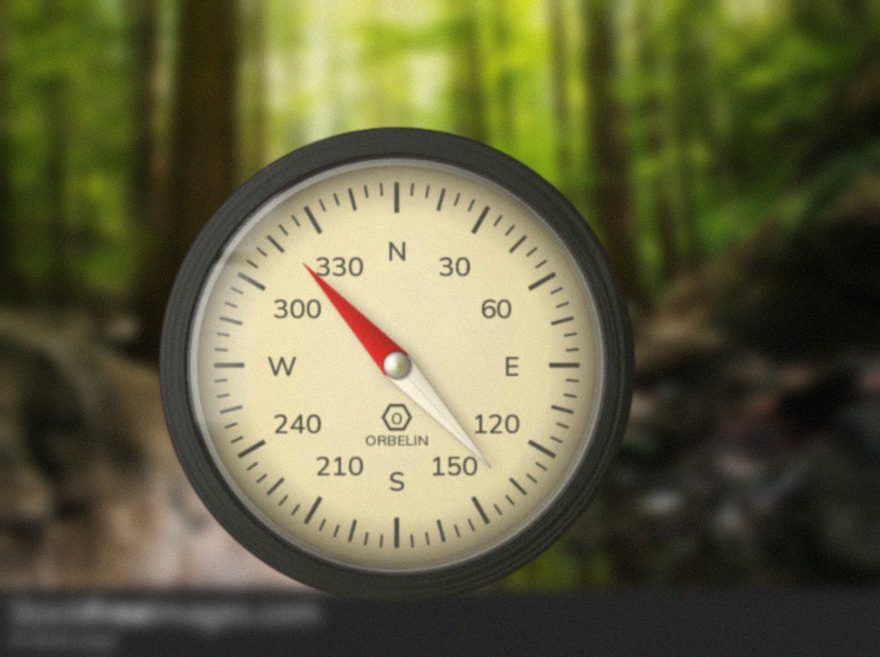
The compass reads 317.5 °
